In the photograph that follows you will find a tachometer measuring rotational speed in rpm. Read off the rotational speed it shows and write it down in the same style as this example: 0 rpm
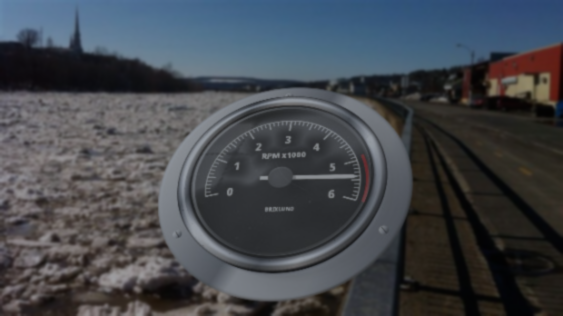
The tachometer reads 5500 rpm
